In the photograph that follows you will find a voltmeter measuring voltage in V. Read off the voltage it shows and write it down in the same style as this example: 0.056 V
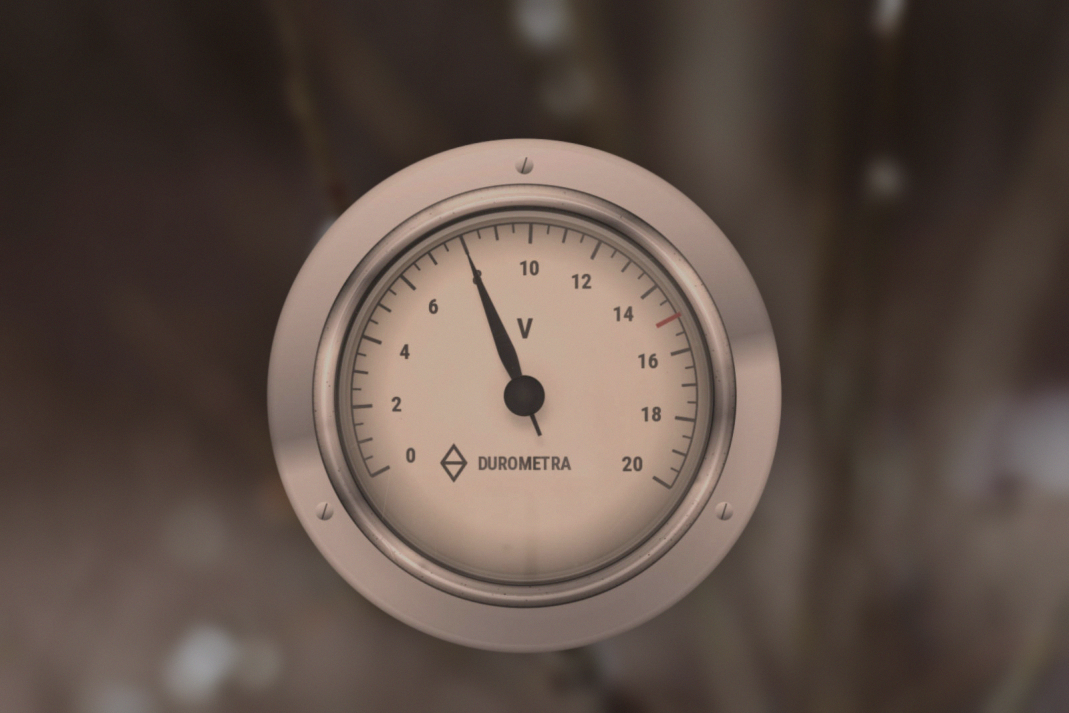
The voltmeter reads 8 V
